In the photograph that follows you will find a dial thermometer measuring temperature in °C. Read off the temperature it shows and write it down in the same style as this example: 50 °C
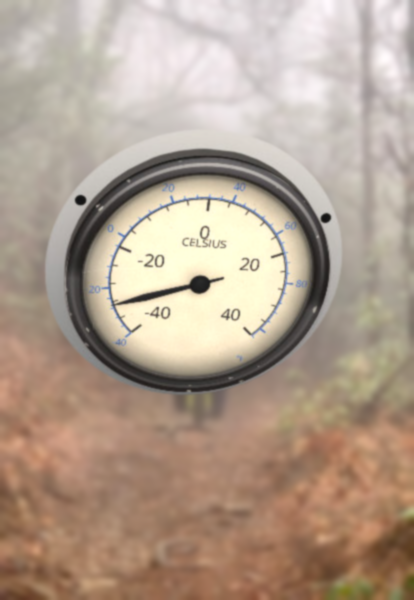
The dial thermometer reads -32 °C
